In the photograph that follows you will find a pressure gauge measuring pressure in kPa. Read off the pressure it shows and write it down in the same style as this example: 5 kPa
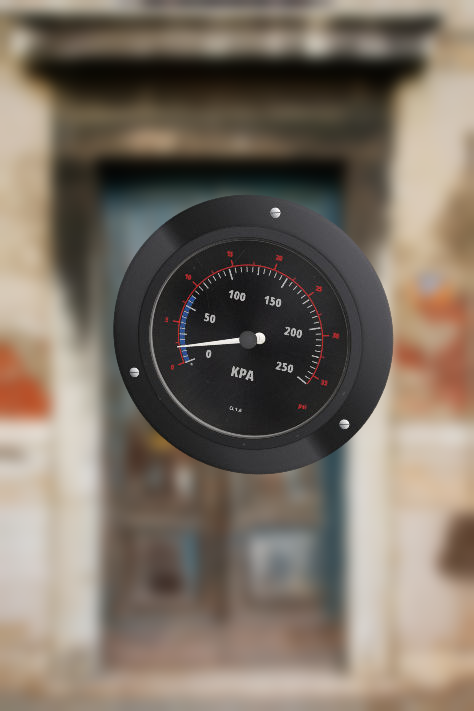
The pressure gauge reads 15 kPa
